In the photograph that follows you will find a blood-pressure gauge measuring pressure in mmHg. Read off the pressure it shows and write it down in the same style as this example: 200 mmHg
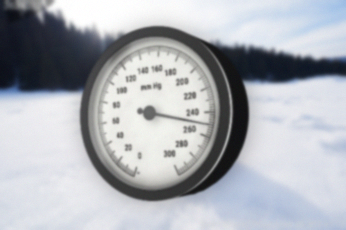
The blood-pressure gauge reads 250 mmHg
